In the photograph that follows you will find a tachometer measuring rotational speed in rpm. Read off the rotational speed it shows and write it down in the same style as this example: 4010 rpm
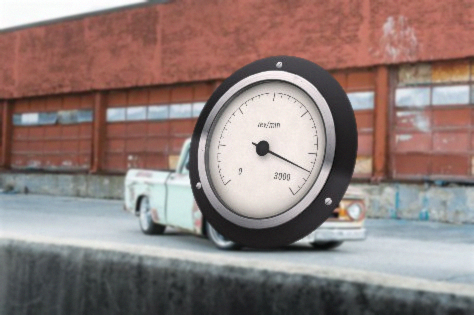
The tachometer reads 2700 rpm
